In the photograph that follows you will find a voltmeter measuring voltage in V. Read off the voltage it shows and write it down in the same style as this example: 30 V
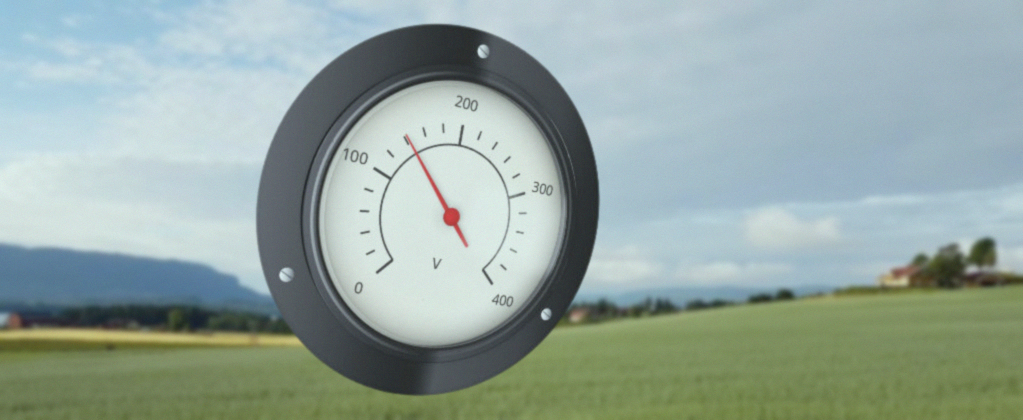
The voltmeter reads 140 V
